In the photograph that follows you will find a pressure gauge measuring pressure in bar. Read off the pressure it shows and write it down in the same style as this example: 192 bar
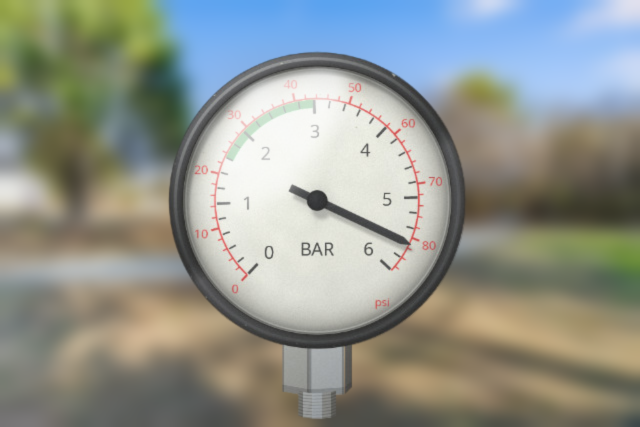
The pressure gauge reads 5.6 bar
